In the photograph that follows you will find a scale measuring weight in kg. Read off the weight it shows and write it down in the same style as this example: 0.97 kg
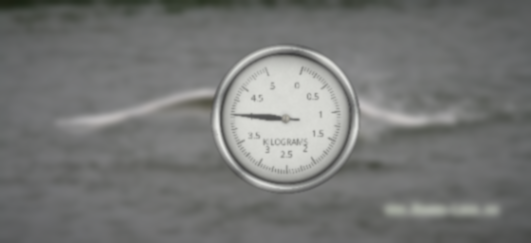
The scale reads 4 kg
